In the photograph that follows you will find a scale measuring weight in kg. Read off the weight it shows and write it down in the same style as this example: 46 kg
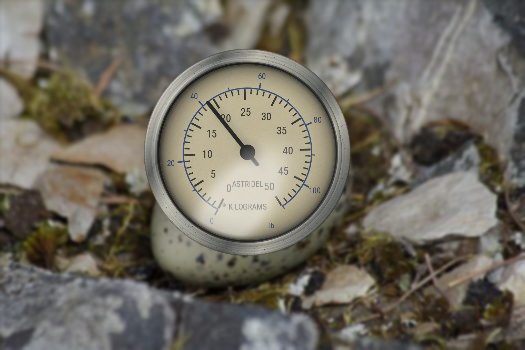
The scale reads 19 kg
